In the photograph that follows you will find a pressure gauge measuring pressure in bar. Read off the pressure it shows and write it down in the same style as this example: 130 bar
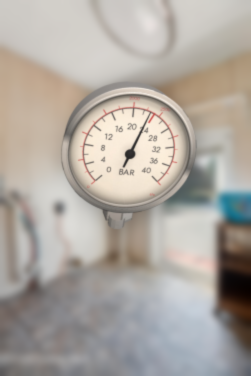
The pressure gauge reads 23 bar
